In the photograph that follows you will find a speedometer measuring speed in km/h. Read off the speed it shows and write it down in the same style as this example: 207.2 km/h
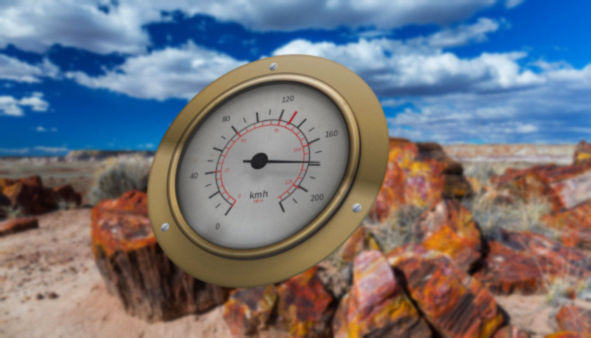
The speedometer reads 180 km/h
